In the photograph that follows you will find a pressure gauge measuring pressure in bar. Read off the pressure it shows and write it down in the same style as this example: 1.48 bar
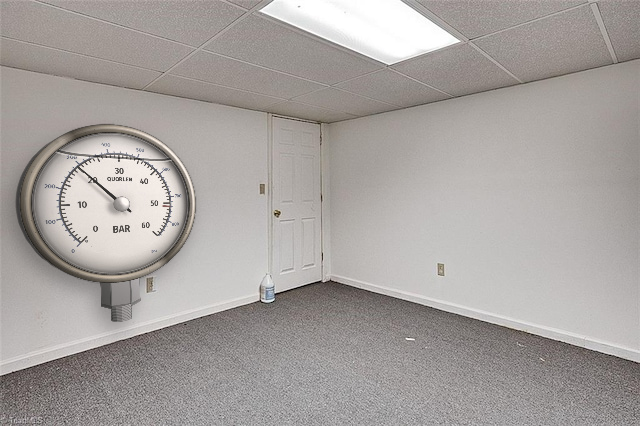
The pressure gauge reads 20 bar
